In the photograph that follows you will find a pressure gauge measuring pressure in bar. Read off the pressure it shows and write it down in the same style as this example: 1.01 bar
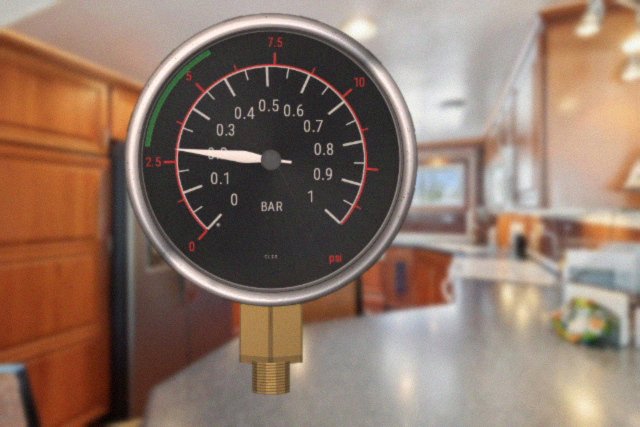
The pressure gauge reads 0.2 bar
